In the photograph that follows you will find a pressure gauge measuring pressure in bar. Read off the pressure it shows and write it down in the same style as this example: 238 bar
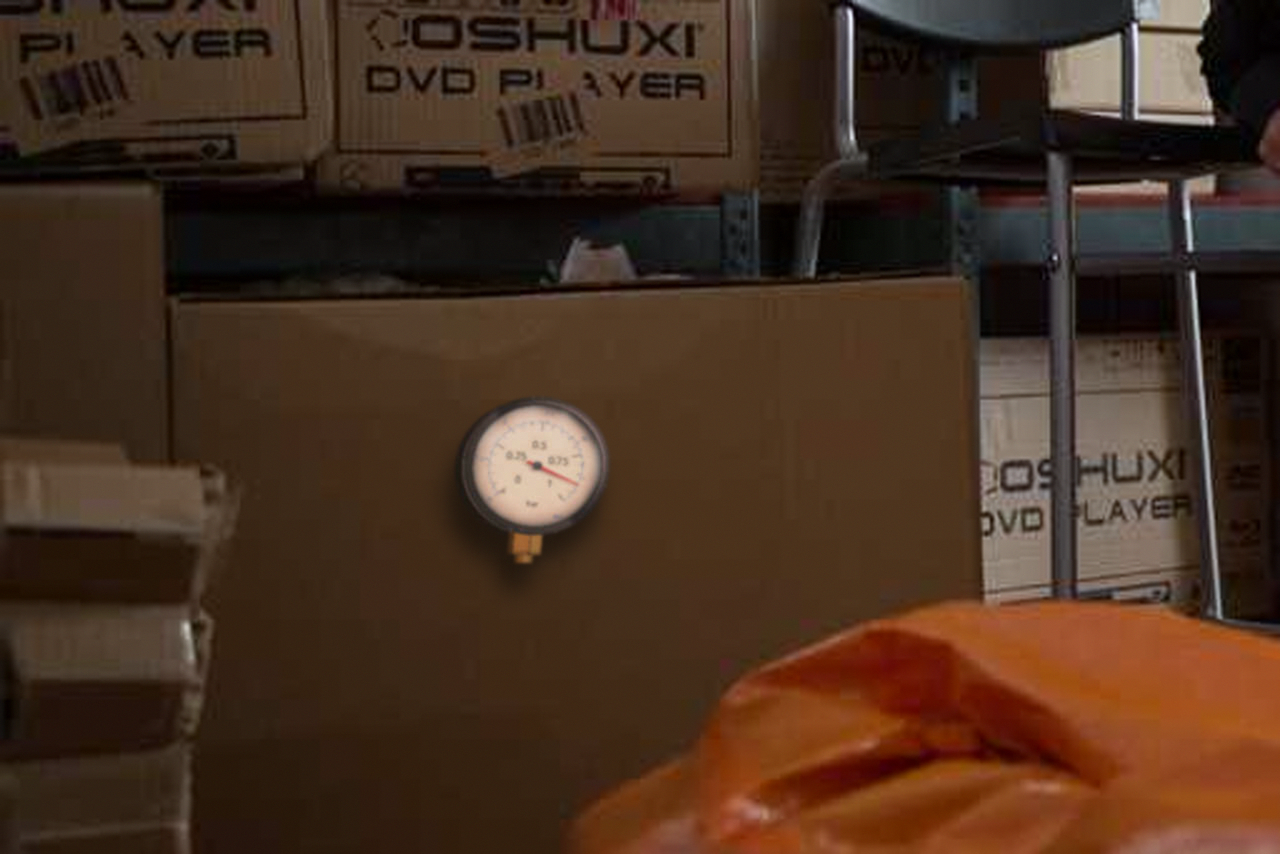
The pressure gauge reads 0.9 bar
